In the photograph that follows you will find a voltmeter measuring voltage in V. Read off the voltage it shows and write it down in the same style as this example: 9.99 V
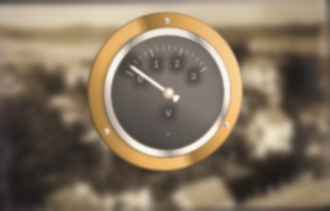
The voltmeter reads 0.2 V
